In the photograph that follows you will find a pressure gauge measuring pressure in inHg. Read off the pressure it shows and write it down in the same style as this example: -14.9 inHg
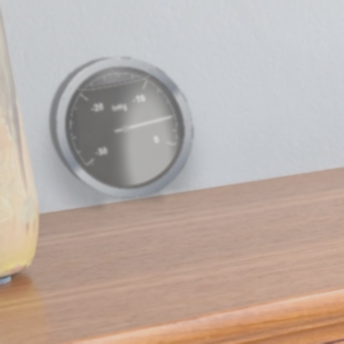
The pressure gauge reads -4 inHg
